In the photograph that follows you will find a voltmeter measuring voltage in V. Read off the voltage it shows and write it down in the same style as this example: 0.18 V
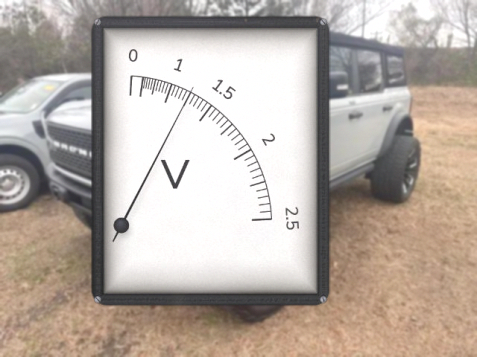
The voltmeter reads 1.25 V
